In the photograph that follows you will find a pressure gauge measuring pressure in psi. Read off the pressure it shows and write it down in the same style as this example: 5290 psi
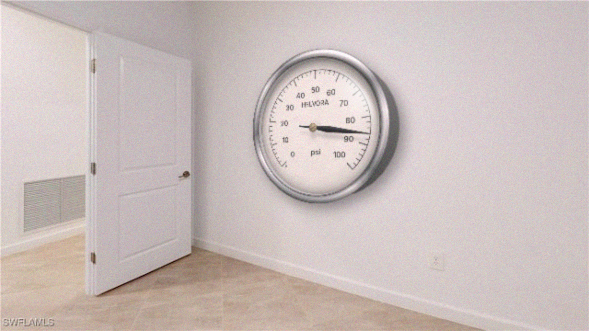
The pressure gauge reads 86 psi
